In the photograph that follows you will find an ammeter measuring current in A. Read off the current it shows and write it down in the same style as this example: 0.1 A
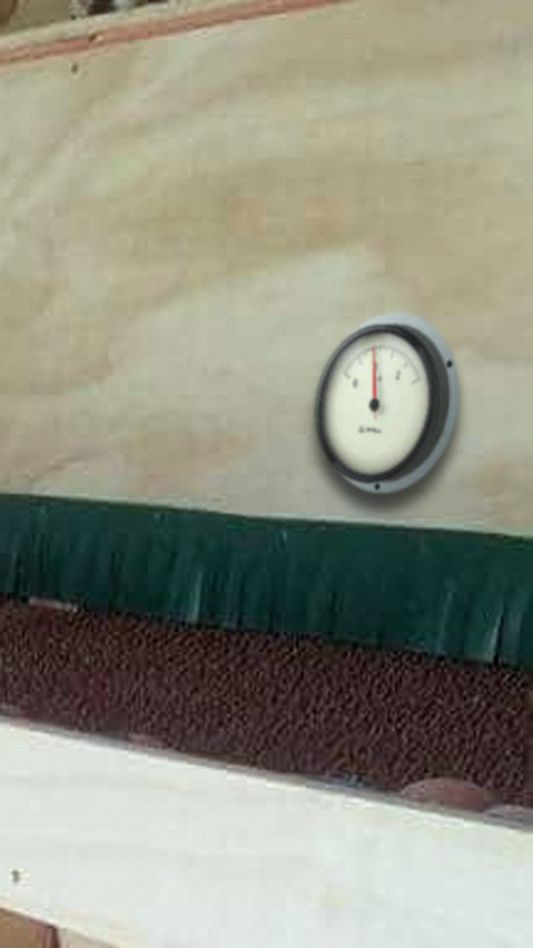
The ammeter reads 1 A
